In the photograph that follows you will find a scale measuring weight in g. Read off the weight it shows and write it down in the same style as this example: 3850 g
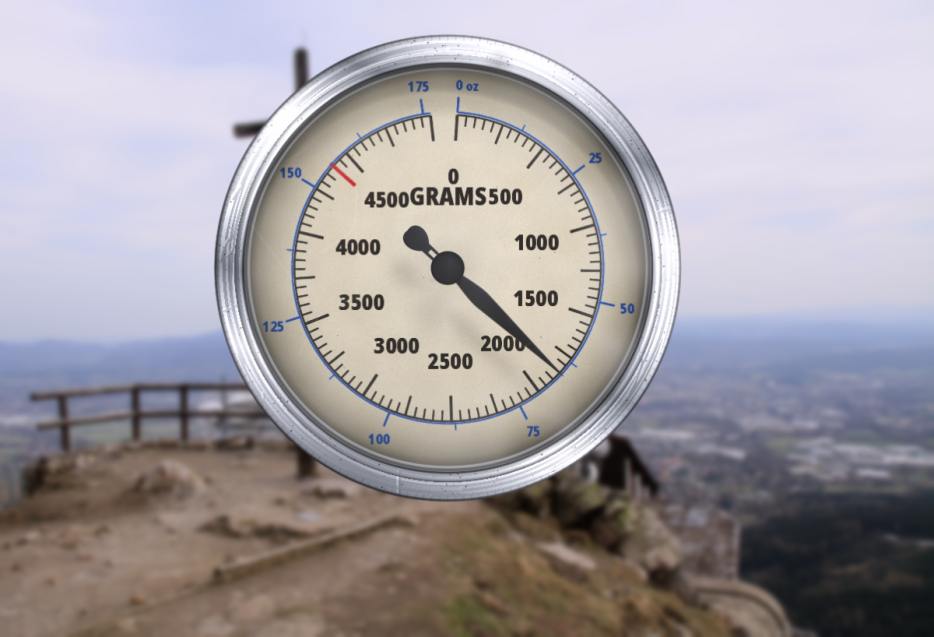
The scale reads 1850 g
